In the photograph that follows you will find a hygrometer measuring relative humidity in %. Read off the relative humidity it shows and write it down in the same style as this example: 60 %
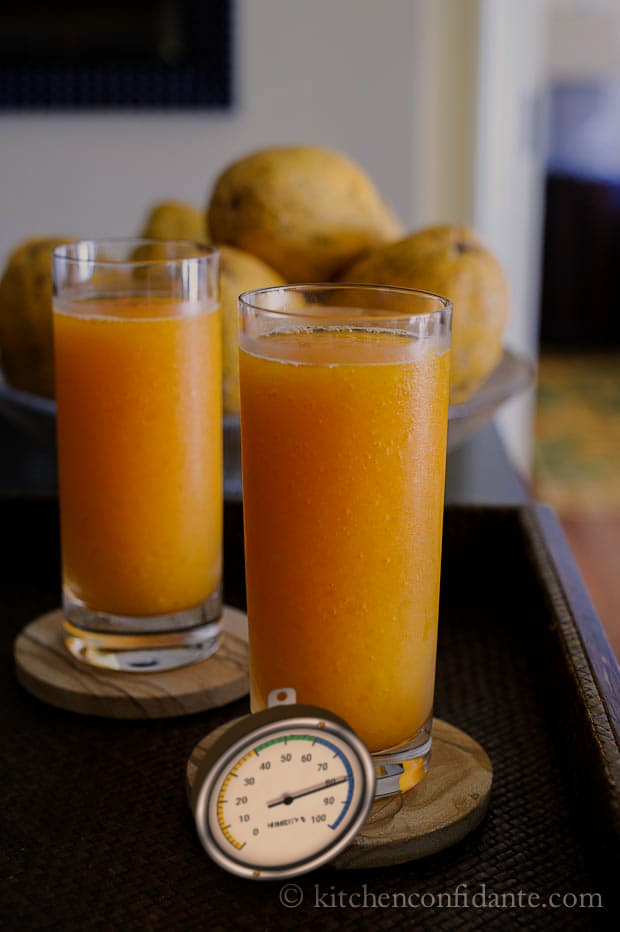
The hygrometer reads 80 %
